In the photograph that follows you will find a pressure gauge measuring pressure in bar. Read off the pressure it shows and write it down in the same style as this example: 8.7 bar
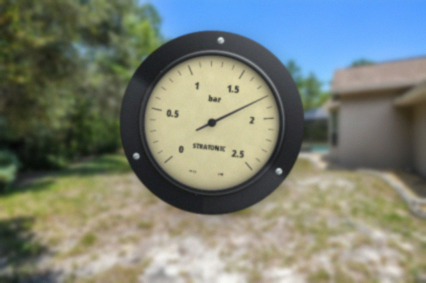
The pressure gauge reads 1.8 bar
